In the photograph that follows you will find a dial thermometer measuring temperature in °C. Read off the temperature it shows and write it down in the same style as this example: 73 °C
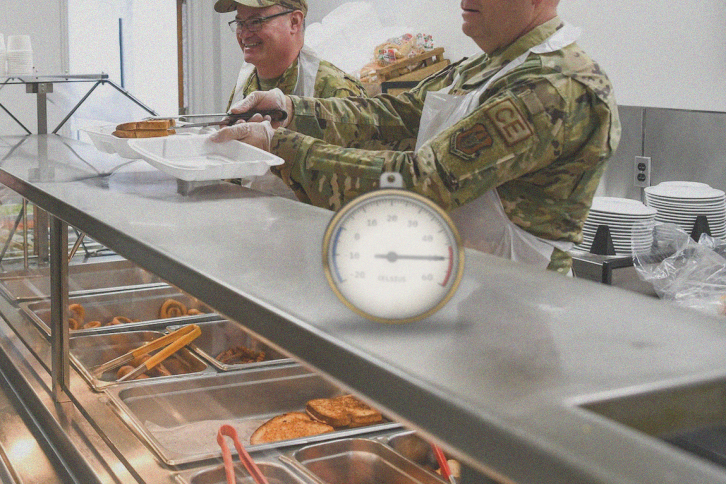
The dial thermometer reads 50 °C
